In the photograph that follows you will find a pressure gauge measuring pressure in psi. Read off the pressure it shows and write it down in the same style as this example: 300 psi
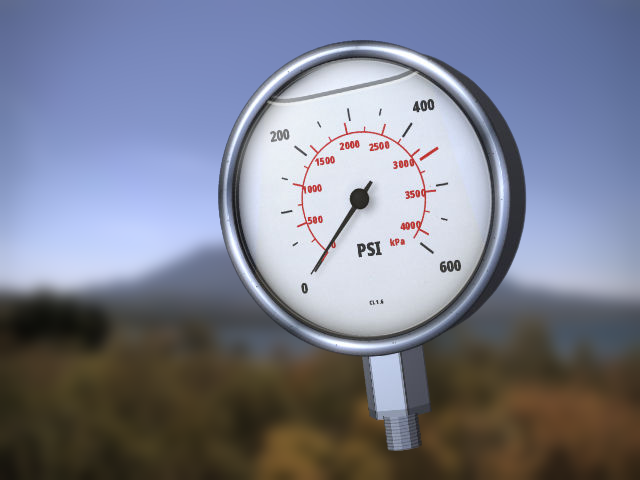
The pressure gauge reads 0 psi
